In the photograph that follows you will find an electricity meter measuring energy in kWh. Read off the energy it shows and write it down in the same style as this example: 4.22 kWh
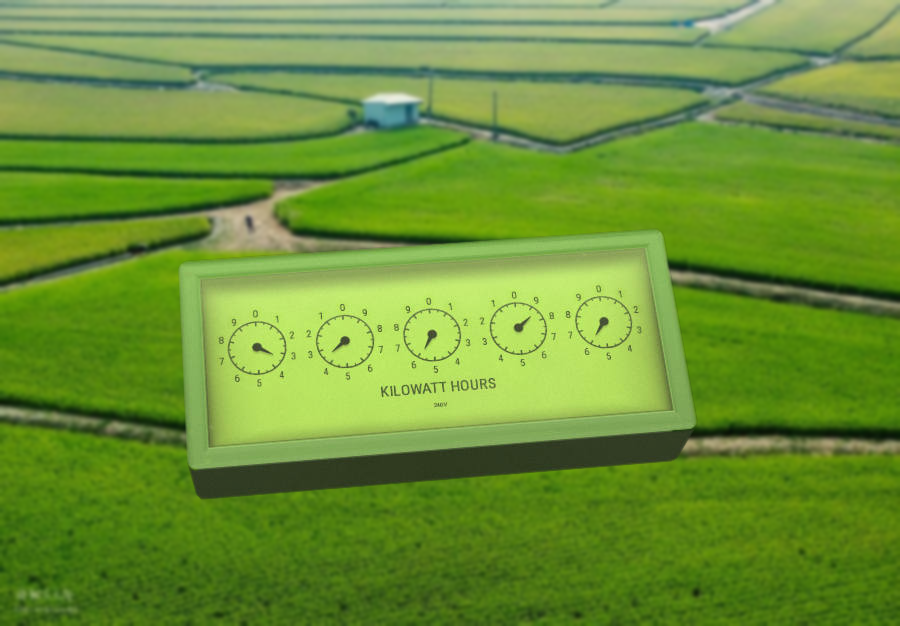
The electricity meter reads 33586 kWh
